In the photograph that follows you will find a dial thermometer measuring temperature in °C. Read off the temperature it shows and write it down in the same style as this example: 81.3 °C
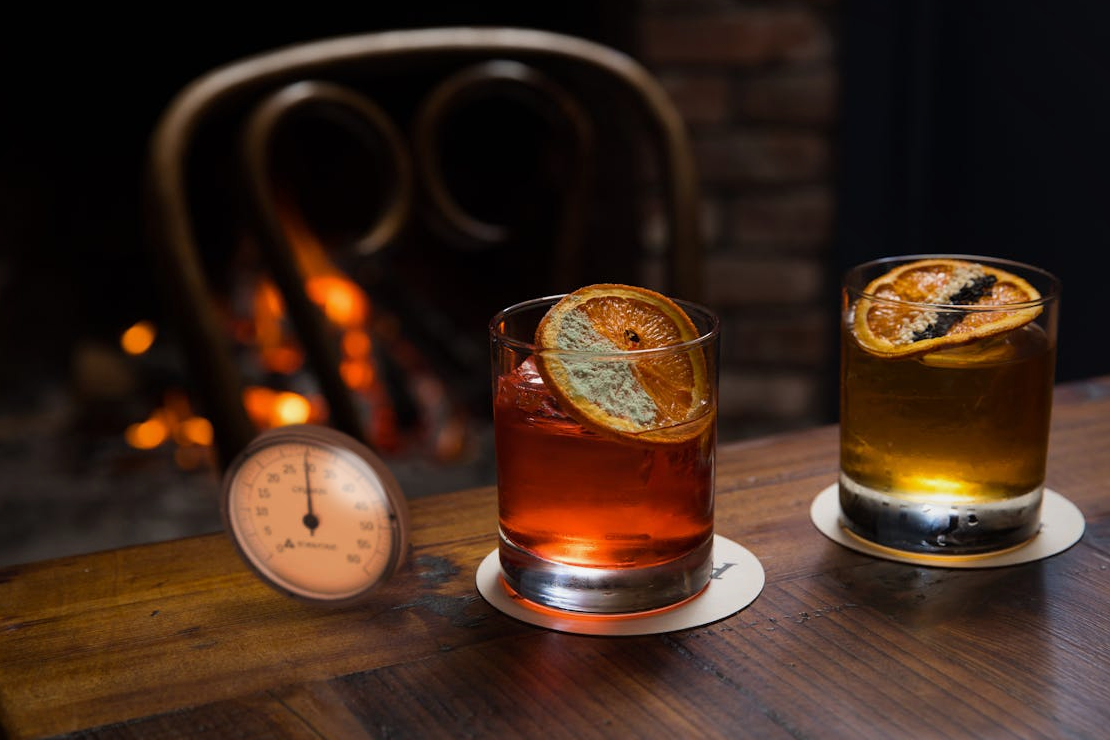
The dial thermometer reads 30 °C
